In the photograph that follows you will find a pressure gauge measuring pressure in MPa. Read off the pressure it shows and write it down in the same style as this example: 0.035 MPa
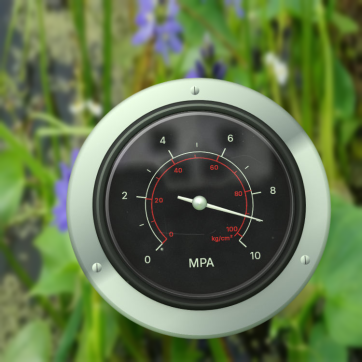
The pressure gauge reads 9 MPa
